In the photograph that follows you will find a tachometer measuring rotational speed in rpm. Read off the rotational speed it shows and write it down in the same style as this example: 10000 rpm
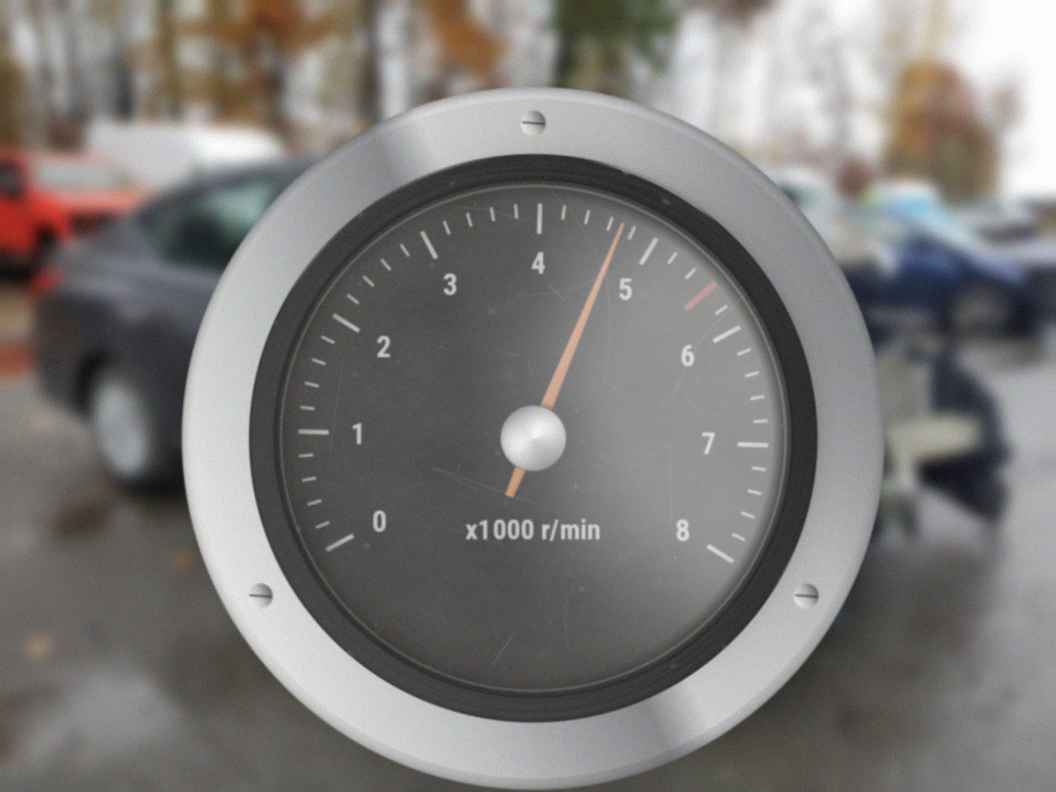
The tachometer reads 4700 rpm
